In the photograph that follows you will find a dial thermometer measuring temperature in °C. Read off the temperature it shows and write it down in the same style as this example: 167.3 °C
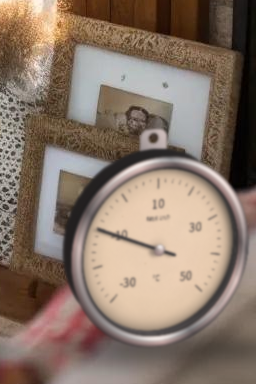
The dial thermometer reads -10 °C
